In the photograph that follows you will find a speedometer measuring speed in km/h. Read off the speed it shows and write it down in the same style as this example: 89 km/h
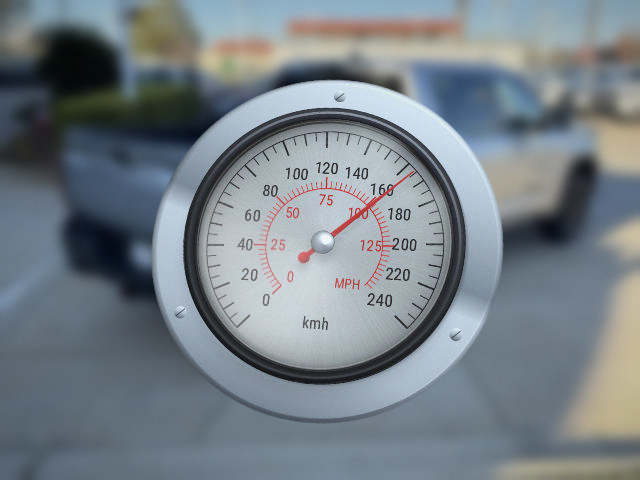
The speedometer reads 165 km/h
